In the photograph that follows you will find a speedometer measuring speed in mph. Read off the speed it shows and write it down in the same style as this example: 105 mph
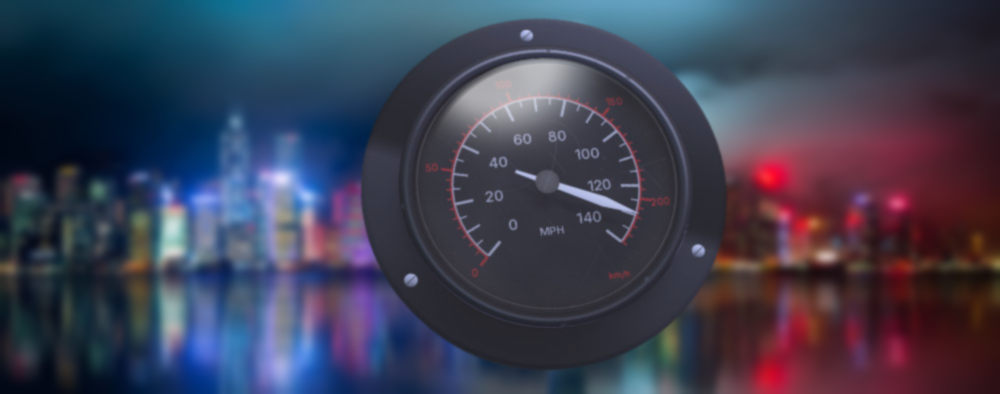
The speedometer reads 130 mph
